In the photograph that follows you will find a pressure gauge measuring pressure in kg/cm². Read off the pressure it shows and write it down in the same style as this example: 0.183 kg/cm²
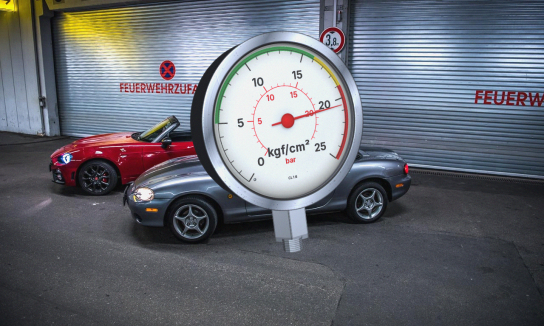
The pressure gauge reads 20.5 kg/cm²
